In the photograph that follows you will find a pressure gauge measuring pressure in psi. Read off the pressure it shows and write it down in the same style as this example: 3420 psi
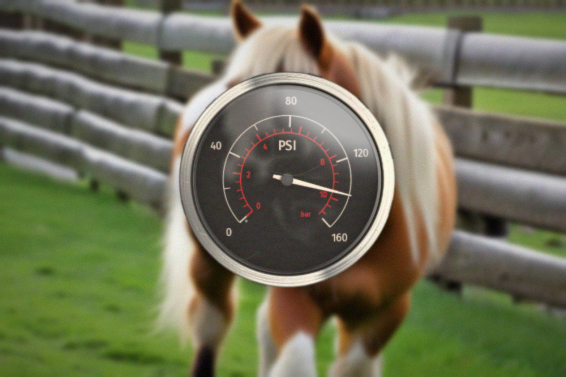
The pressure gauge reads 140 psi
